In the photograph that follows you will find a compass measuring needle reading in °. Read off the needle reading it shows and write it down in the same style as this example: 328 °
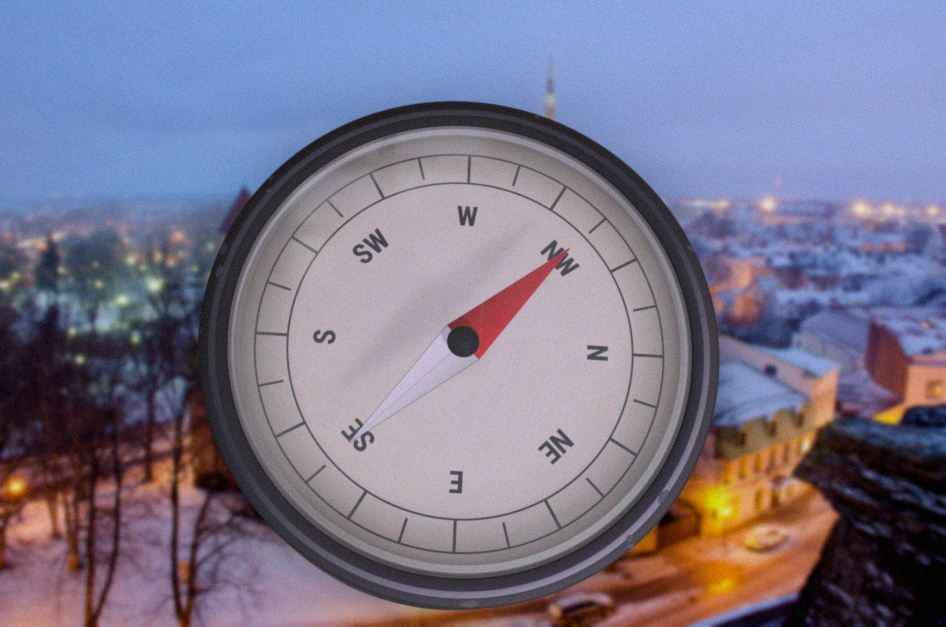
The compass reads 315 °
